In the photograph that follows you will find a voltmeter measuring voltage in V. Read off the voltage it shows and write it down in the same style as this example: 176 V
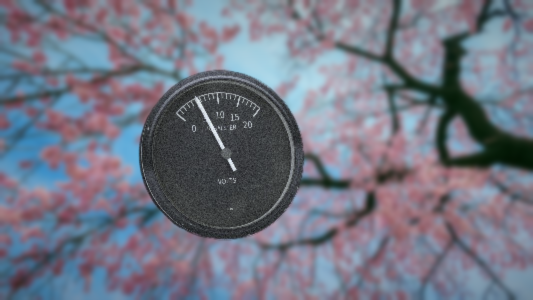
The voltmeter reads 5 V
